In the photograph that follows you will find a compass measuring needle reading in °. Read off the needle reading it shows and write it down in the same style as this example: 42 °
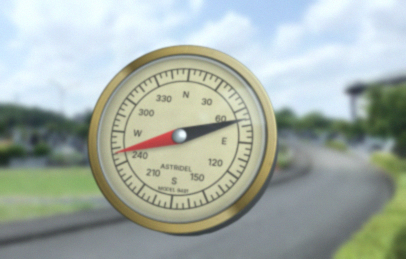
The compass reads 250 °
